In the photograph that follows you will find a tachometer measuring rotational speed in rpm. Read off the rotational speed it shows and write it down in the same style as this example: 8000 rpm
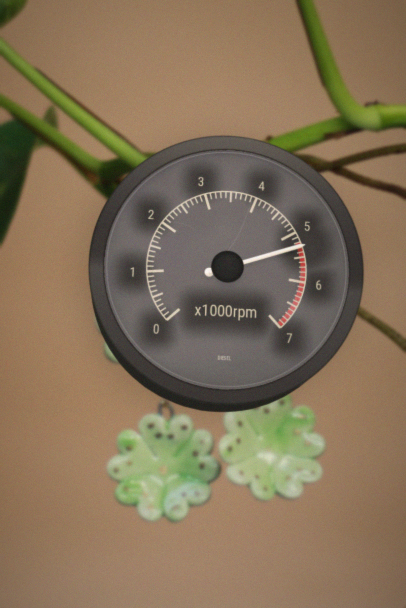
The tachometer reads 5300 rpm
